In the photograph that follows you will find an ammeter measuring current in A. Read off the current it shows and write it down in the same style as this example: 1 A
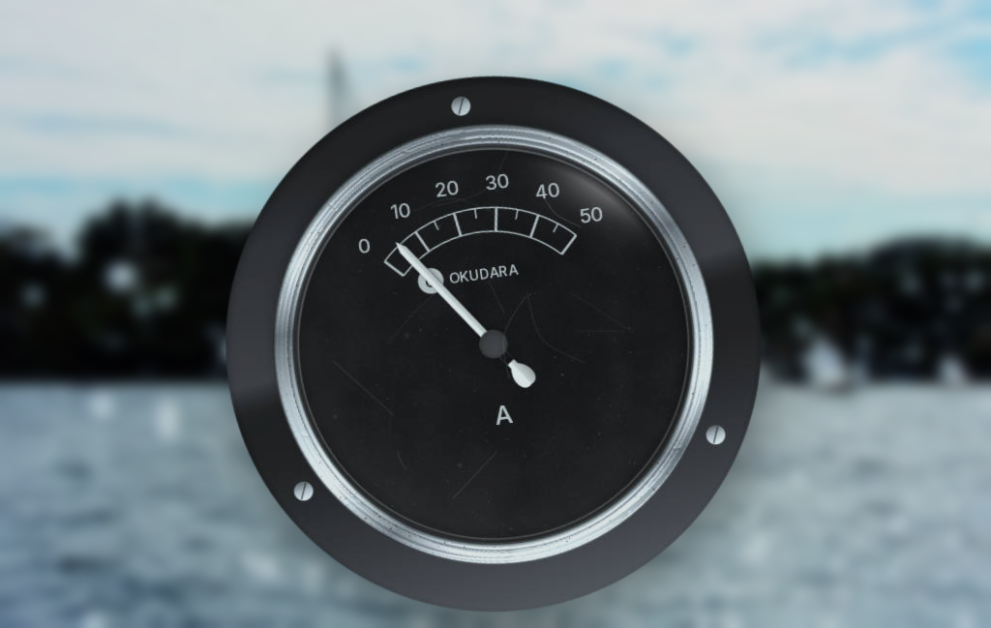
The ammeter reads 5 A
